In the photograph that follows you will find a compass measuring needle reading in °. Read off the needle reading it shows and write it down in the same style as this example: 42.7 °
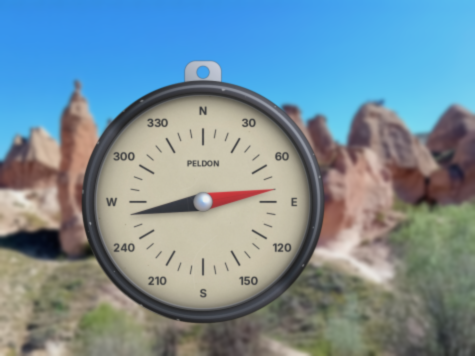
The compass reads 80 °
